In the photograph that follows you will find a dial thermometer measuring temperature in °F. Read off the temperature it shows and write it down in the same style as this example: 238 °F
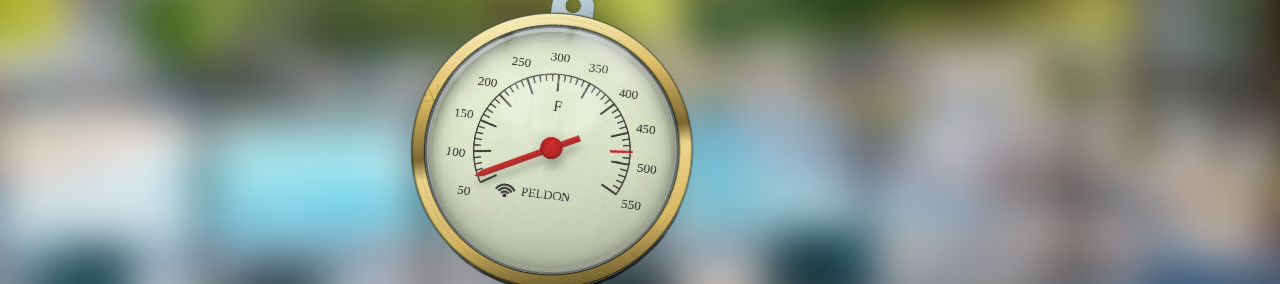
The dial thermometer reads 60 °F
